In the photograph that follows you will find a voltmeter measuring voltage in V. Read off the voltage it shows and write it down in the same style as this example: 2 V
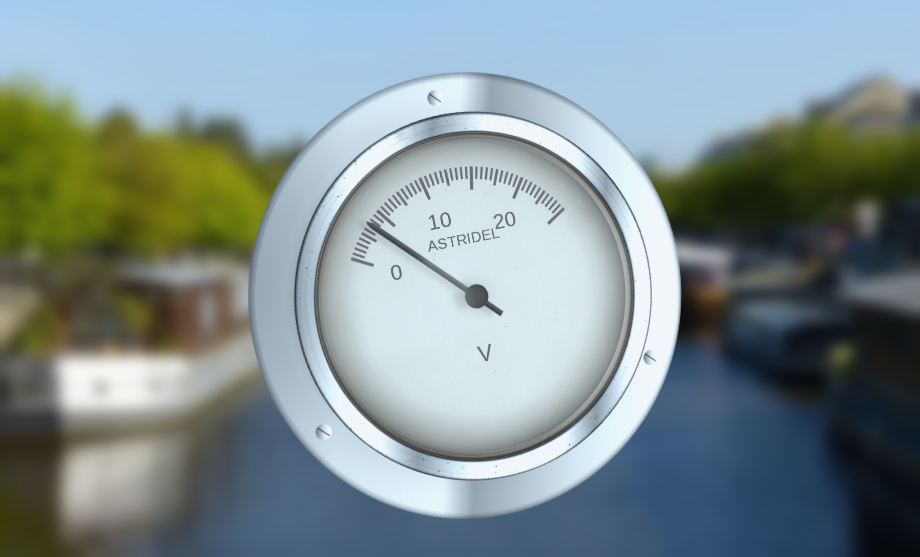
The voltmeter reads 3.5 V
